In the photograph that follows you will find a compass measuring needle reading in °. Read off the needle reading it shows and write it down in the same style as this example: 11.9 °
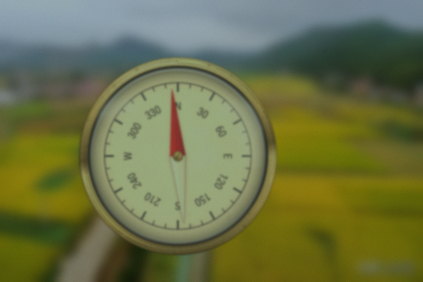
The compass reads 355 °
